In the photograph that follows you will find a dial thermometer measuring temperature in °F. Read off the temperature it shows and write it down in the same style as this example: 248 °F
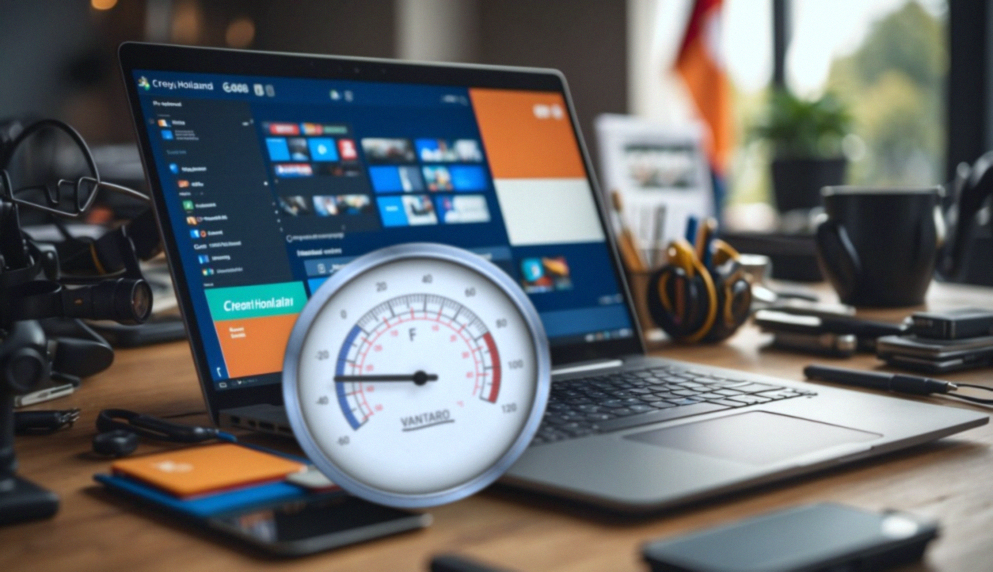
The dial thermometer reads -30 °F
